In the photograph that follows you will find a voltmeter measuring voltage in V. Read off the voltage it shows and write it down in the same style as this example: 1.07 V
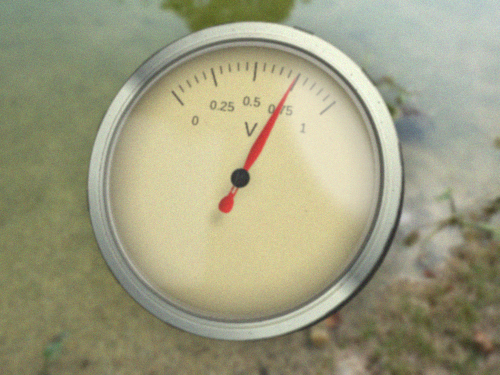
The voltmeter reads 0.75 V
